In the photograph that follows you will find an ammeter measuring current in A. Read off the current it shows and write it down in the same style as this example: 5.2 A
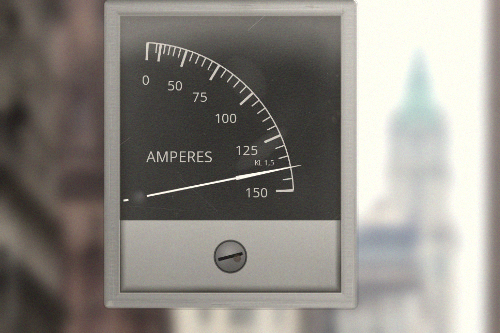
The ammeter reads 140 A
